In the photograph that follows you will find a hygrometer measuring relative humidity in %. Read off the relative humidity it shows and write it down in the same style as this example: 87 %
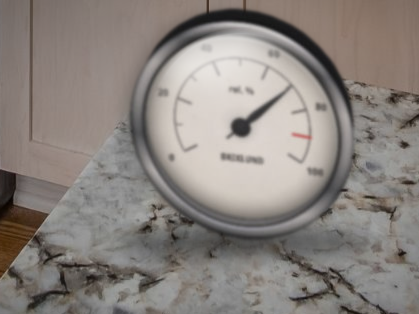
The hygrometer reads 70 %
